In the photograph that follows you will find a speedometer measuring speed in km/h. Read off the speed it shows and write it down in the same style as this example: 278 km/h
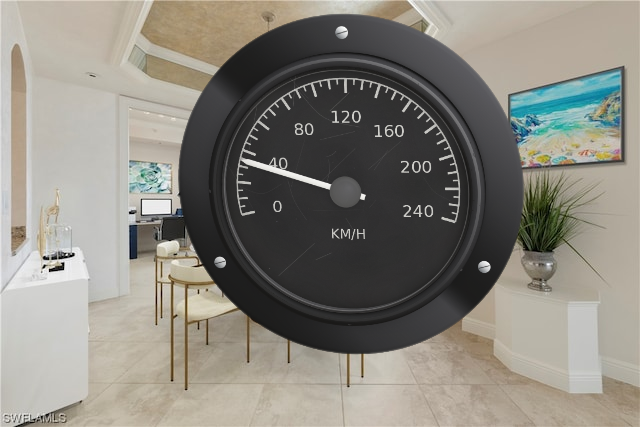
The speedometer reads 35 km/h
